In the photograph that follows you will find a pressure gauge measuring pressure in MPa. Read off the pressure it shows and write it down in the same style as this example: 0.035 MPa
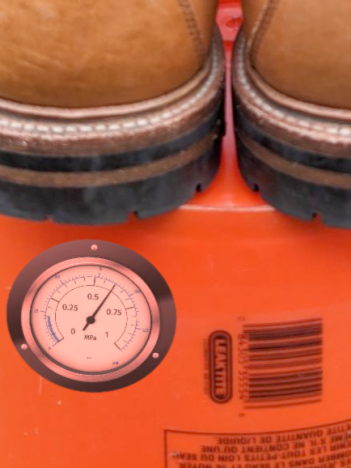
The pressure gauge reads 0.6 MPa
